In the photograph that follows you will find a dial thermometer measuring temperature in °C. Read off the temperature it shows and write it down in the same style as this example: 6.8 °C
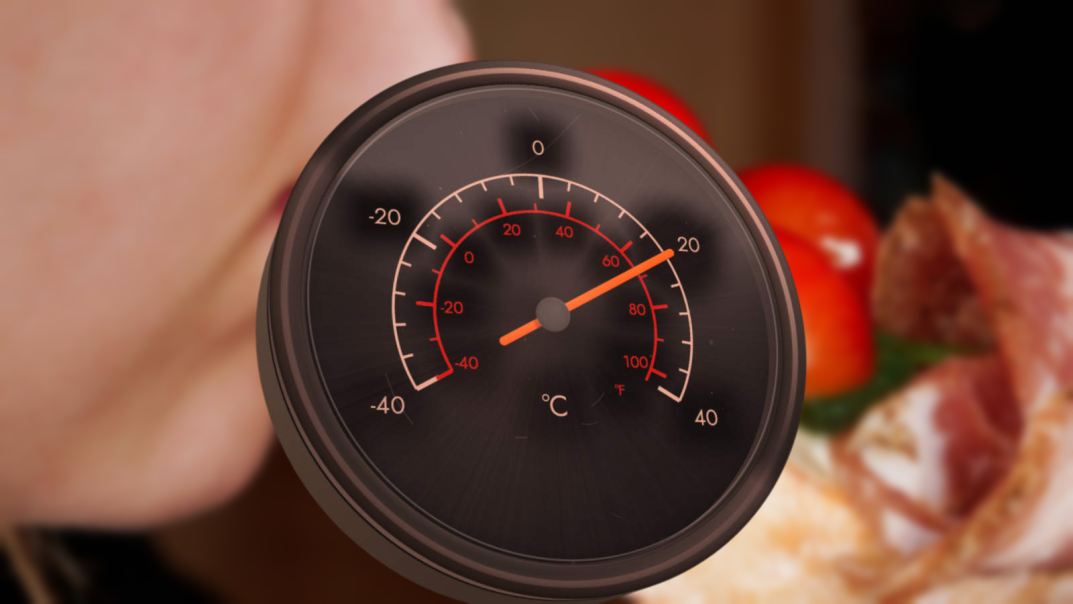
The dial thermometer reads 20 °C
